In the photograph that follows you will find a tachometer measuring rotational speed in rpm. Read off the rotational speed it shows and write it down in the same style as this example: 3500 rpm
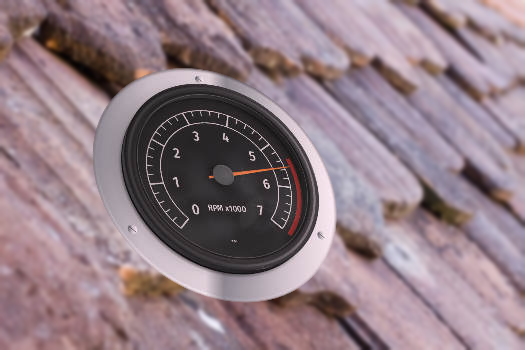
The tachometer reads 5600 rpm
